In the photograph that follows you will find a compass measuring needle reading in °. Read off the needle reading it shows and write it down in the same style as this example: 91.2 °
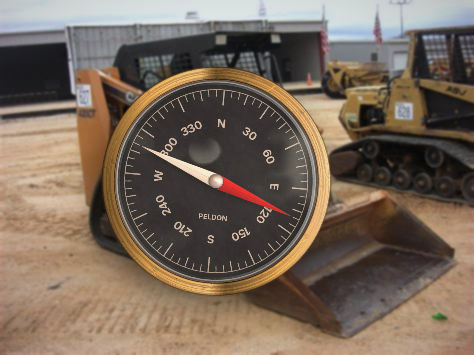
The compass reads 110 °
